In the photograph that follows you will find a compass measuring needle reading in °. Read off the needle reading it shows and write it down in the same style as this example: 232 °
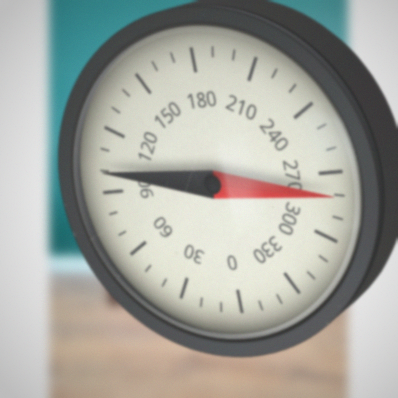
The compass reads 280 °
